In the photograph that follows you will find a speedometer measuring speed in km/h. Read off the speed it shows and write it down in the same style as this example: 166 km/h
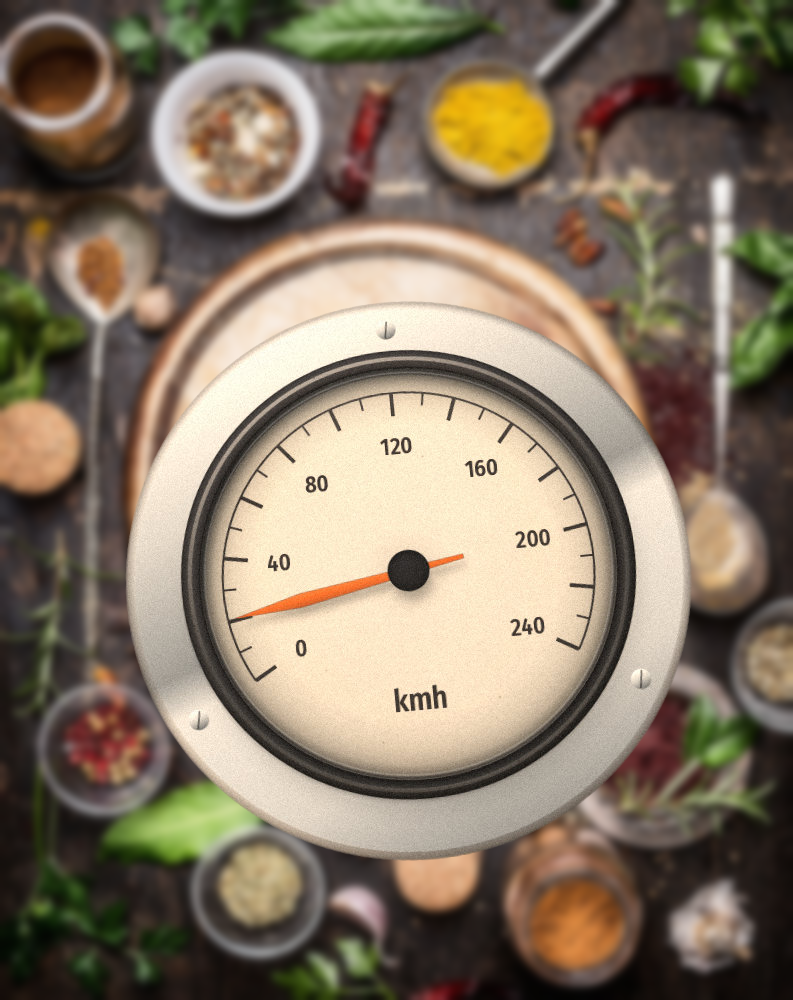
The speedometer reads 20 km/h
